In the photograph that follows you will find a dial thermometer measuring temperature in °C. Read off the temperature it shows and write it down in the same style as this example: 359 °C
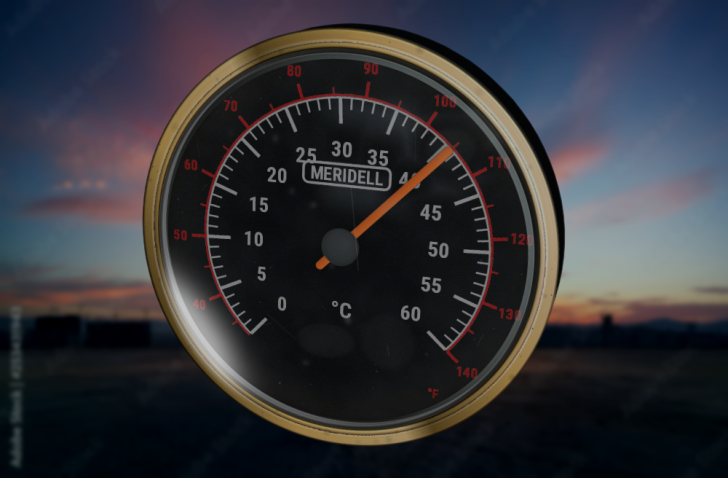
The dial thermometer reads 40.5 °C
